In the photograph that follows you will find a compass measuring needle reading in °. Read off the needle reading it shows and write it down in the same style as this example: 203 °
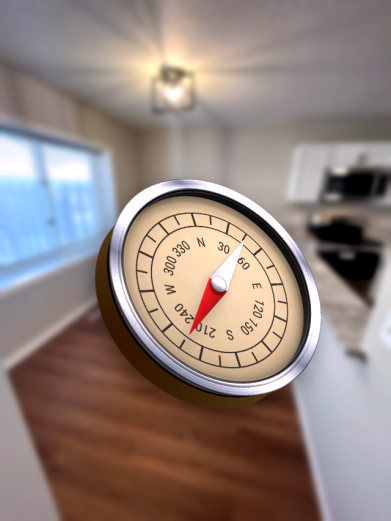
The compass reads 225 °
